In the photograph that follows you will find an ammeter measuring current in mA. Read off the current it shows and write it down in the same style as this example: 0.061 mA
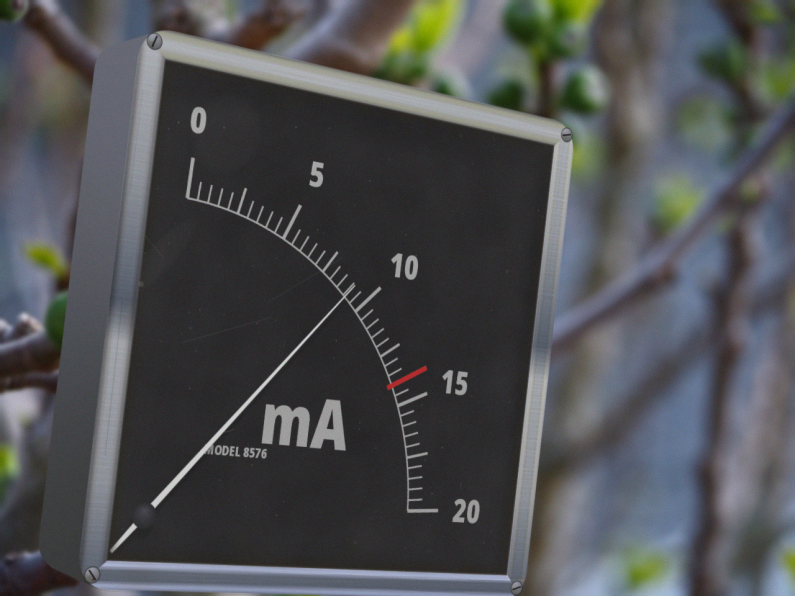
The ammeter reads 9 mA
